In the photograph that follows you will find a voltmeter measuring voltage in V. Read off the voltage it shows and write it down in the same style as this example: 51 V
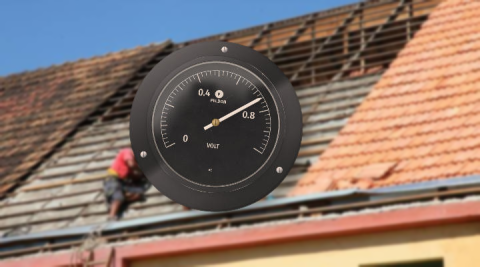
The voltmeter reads 0.74 V
